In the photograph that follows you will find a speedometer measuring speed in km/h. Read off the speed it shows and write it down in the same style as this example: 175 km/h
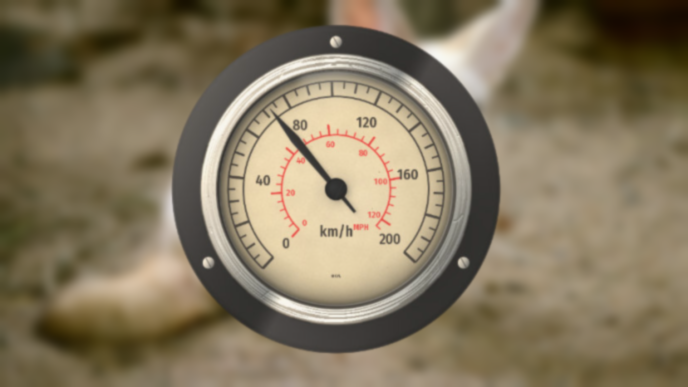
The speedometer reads 72.5 km/h
